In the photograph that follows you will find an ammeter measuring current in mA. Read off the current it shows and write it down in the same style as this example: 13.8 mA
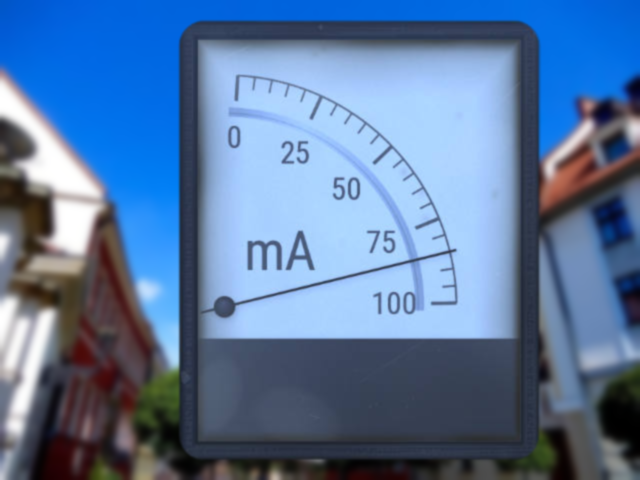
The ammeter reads 85 mA
